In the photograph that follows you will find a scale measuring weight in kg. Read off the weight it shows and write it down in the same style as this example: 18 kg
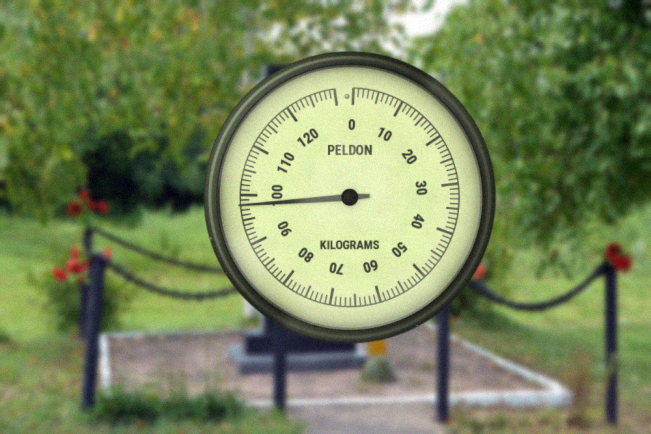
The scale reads 98 kg
